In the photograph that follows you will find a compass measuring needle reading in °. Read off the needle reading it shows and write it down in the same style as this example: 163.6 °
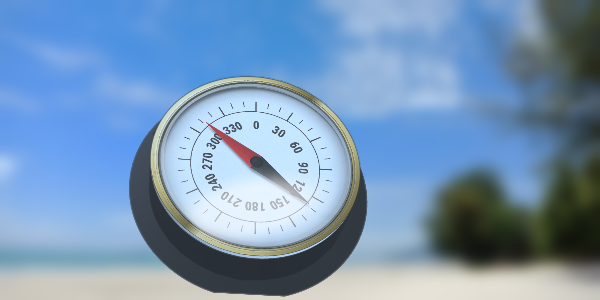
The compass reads 310 °
